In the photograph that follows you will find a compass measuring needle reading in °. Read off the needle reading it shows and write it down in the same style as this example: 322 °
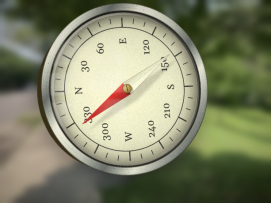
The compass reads 325 °
